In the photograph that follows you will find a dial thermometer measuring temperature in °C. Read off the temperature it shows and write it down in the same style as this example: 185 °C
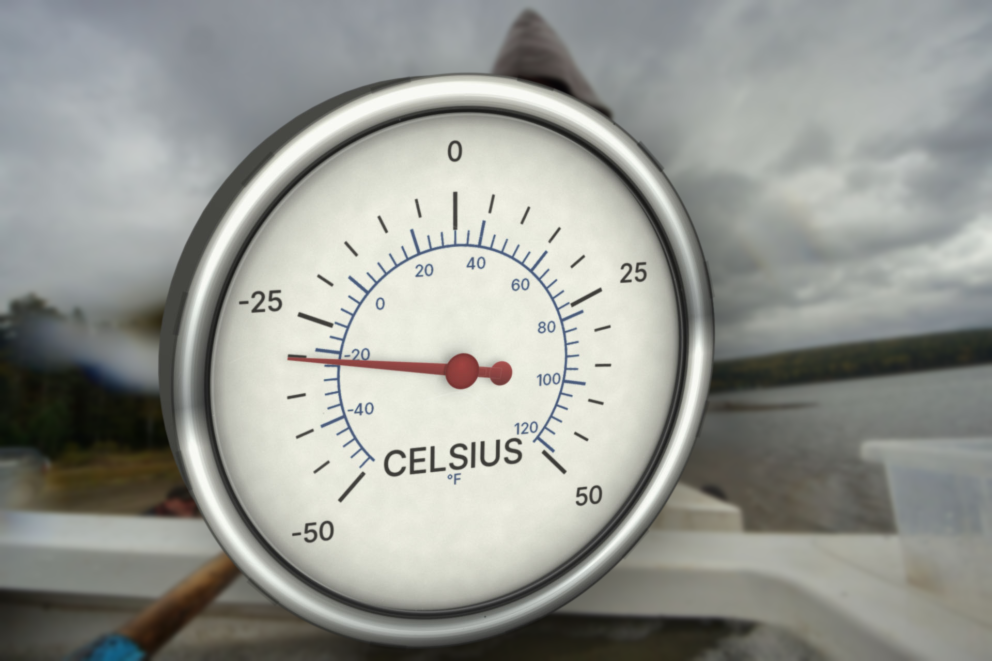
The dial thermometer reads -30 °C
